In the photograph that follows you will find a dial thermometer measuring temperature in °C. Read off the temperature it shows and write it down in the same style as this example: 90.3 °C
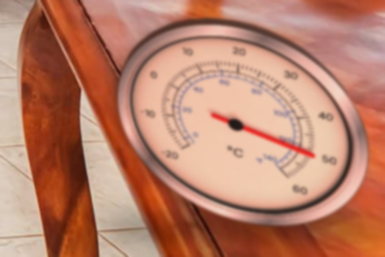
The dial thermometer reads 50 °C
